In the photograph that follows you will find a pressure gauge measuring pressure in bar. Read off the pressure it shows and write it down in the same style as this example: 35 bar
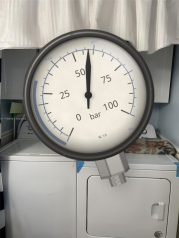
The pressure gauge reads 57.5 bar
